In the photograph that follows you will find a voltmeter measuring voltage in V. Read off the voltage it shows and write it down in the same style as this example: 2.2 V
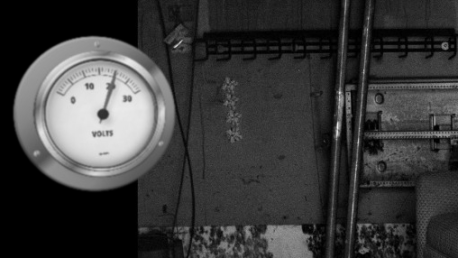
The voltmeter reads 20 V
